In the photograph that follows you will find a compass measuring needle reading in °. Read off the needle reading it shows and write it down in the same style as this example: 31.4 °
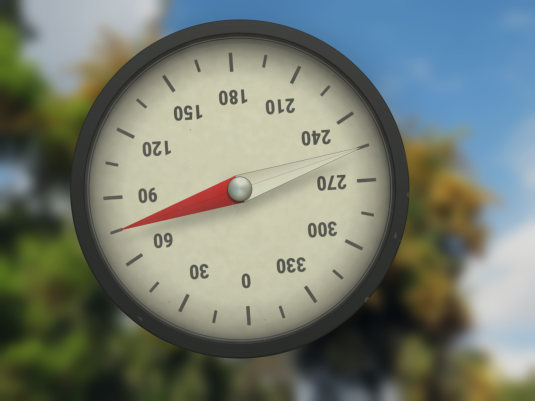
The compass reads 75 °
